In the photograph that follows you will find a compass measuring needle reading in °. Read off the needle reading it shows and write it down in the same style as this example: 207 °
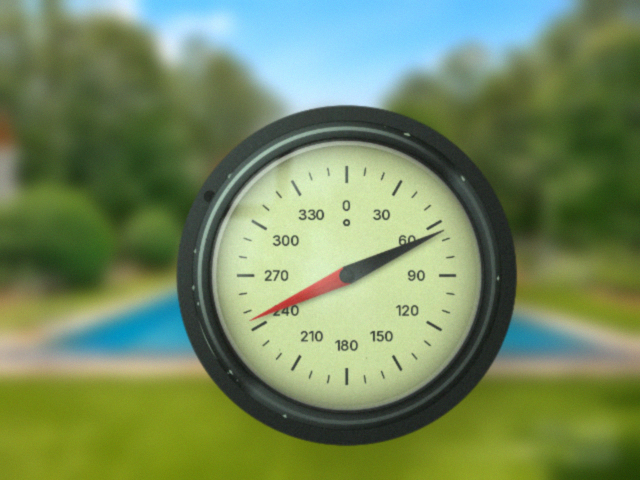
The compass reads 245 °
